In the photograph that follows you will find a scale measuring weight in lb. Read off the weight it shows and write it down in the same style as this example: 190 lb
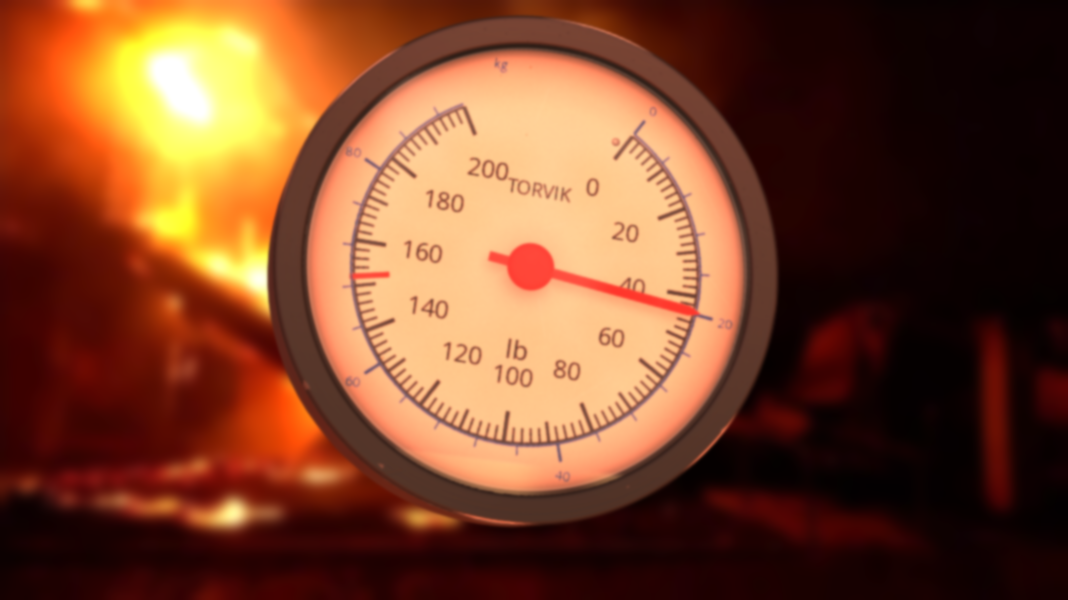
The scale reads 44 lb
